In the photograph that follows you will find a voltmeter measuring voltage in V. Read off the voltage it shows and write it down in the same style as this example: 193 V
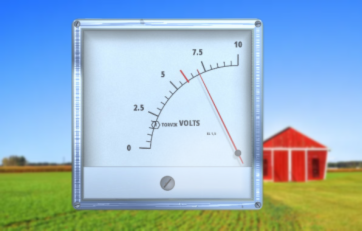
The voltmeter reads 7 V
